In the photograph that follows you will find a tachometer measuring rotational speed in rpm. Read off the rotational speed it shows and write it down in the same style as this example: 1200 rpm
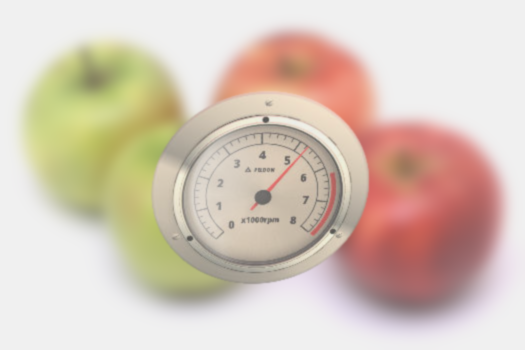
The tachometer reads 5200 rpm
